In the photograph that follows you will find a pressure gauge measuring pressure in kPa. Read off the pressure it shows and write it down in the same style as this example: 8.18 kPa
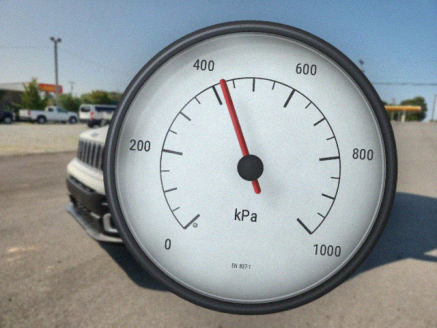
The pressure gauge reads 425 kPa
